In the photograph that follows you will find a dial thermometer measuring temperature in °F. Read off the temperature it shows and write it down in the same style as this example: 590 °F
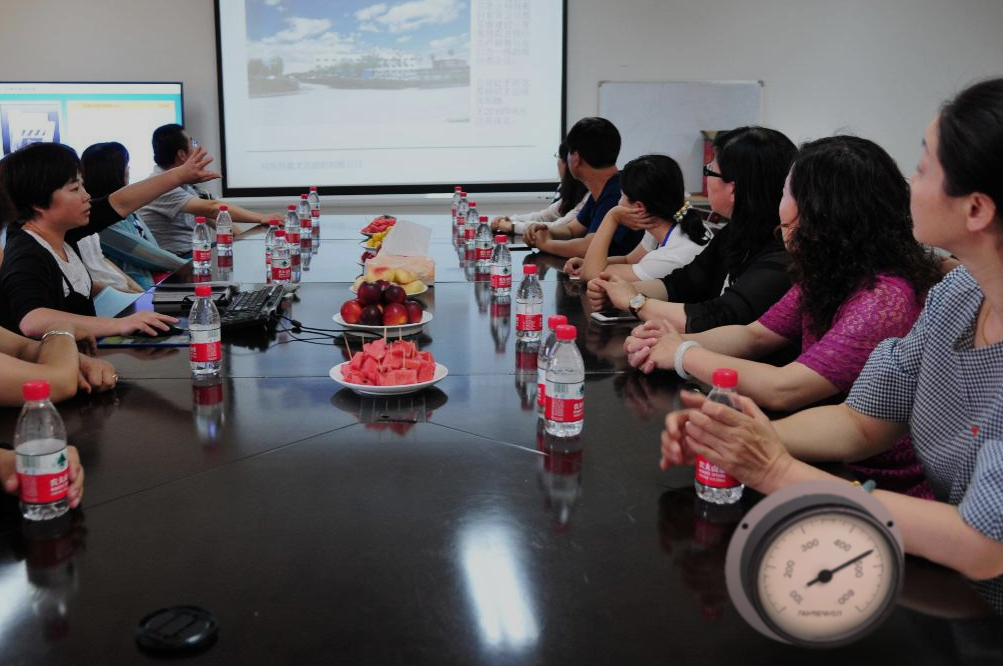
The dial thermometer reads 460 °F
